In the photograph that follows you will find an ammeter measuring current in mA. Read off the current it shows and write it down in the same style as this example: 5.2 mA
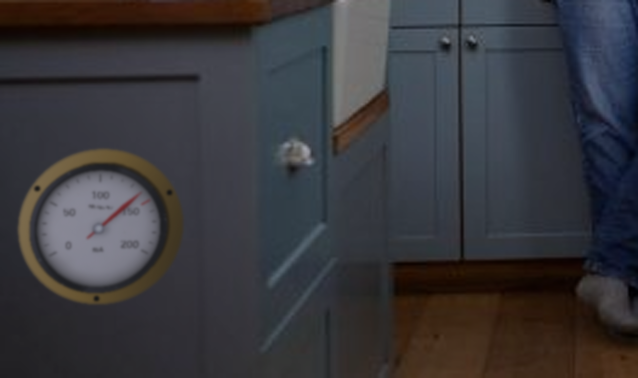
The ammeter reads 140 mA
